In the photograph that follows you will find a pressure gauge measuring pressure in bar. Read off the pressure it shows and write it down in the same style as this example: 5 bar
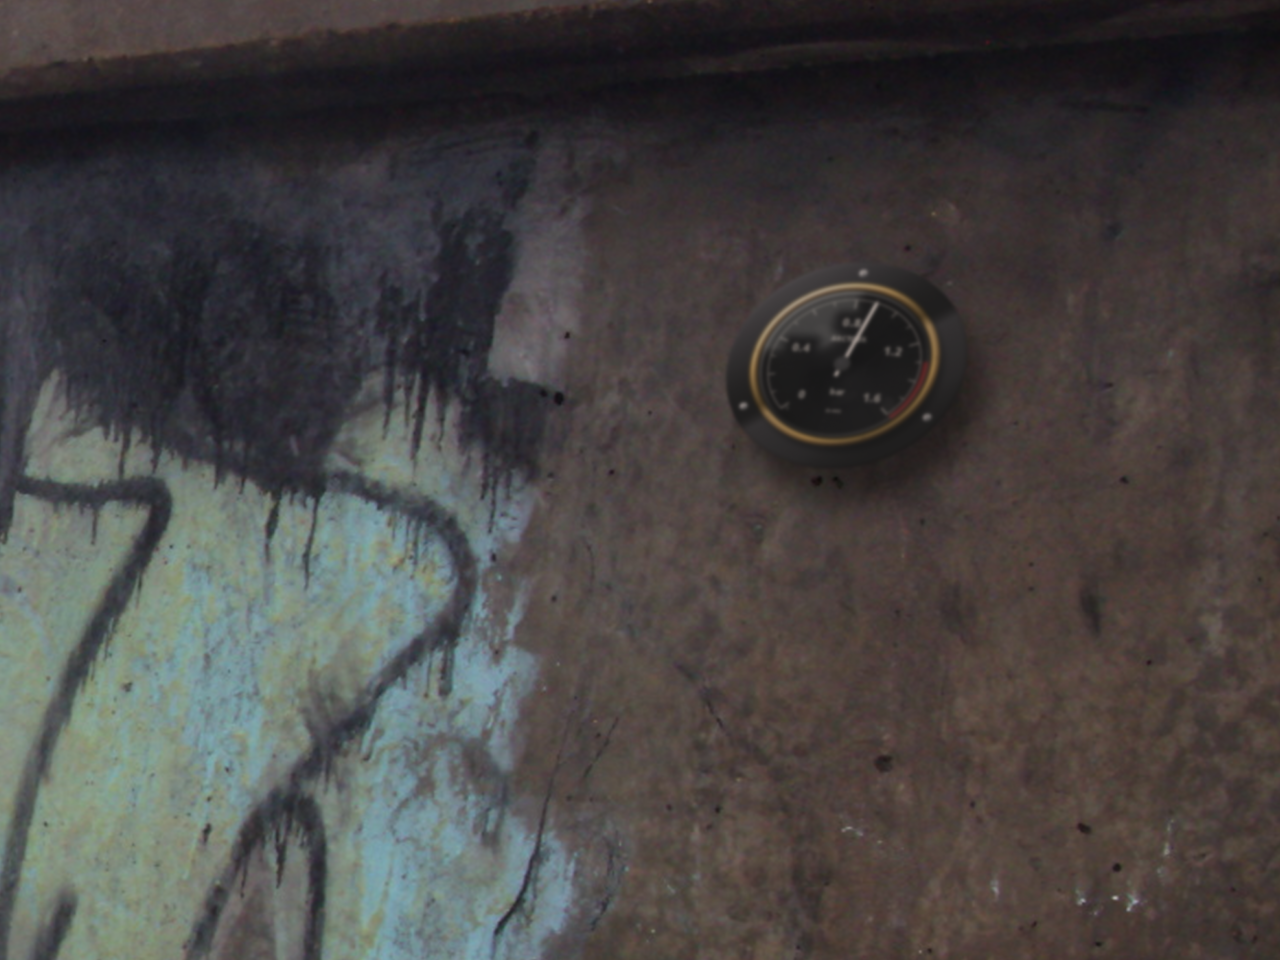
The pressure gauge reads 0.9 bar
